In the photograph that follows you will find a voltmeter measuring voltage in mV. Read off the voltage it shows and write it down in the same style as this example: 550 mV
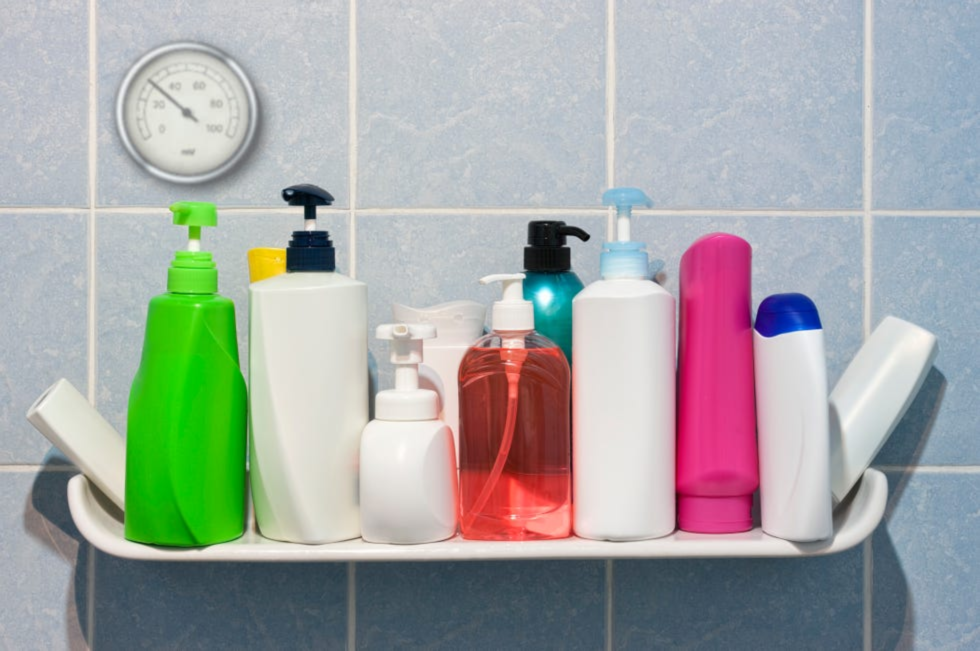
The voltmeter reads 30 mV
